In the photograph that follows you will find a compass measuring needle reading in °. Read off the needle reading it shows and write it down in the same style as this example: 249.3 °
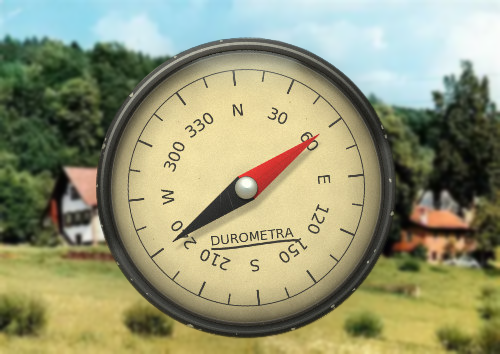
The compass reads 60 °
